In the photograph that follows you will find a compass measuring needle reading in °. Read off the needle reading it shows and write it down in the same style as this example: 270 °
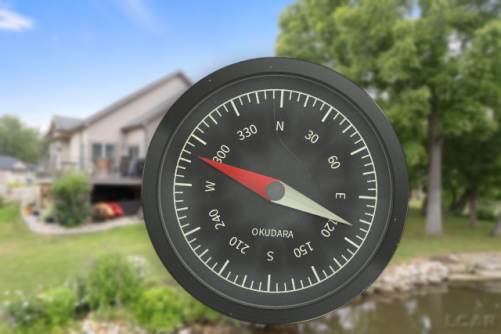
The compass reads 290 °
